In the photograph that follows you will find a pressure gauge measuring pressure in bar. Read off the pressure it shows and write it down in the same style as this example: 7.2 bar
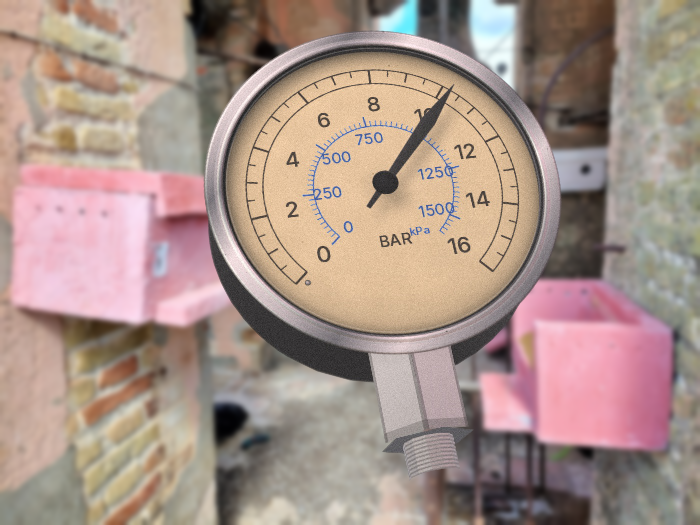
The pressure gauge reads 10.25 bar
